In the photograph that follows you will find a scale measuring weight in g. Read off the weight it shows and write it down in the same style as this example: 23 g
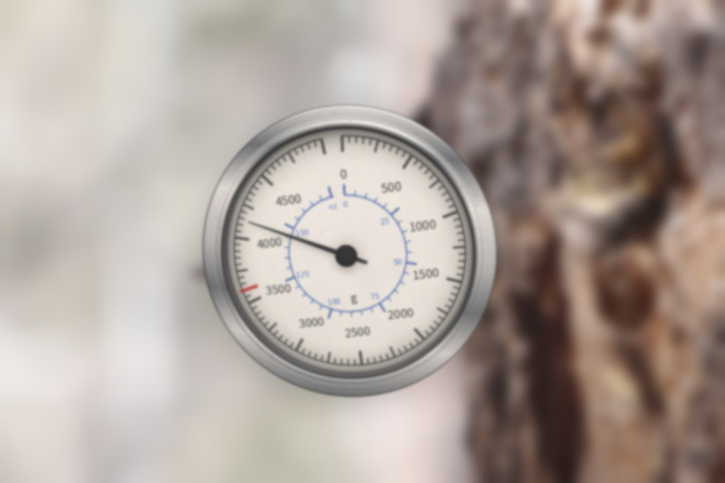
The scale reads 4150 g
